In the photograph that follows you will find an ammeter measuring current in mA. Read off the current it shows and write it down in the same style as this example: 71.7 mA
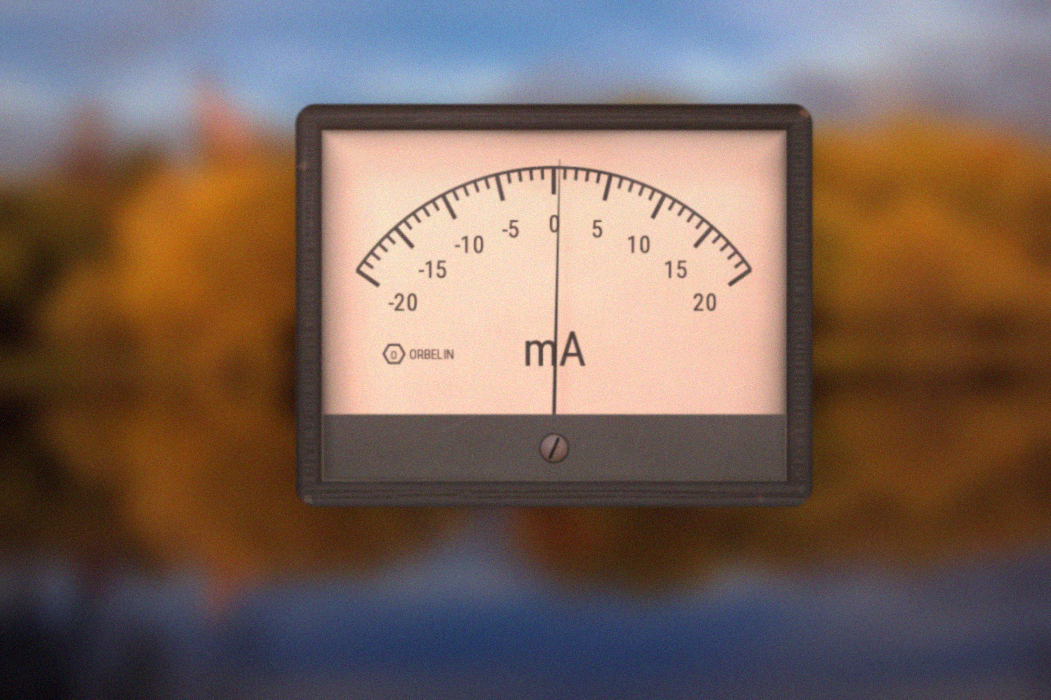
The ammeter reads 0.5 mA
